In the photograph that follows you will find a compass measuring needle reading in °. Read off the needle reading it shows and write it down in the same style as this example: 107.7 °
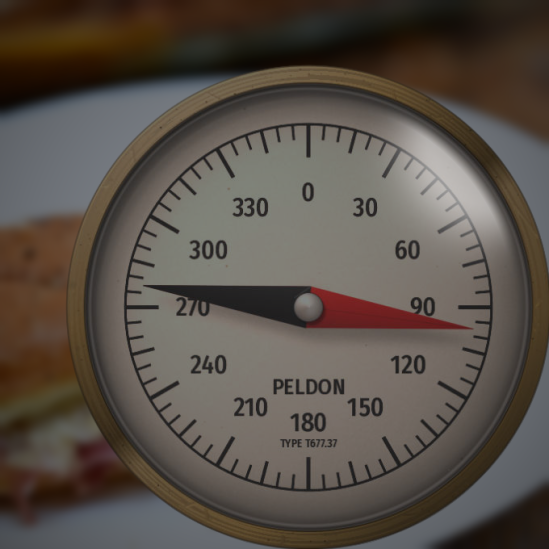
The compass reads 97.5 °
